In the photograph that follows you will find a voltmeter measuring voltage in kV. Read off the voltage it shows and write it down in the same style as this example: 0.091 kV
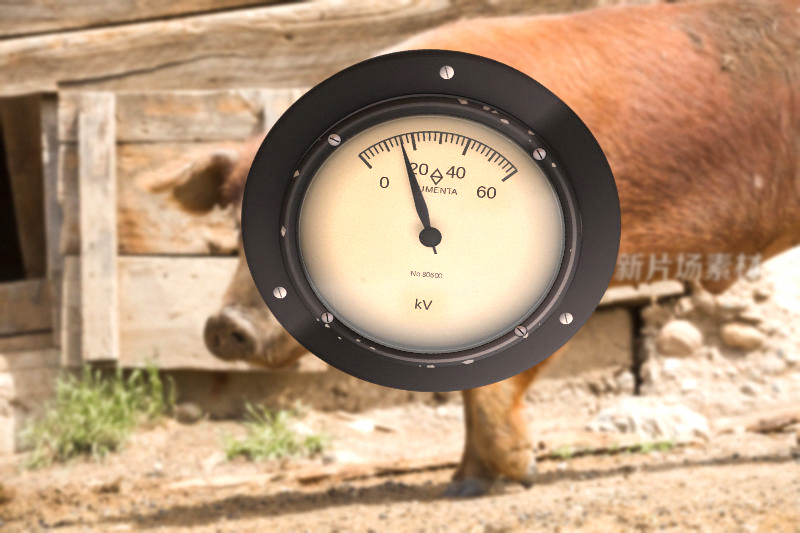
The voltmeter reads 16 kV
